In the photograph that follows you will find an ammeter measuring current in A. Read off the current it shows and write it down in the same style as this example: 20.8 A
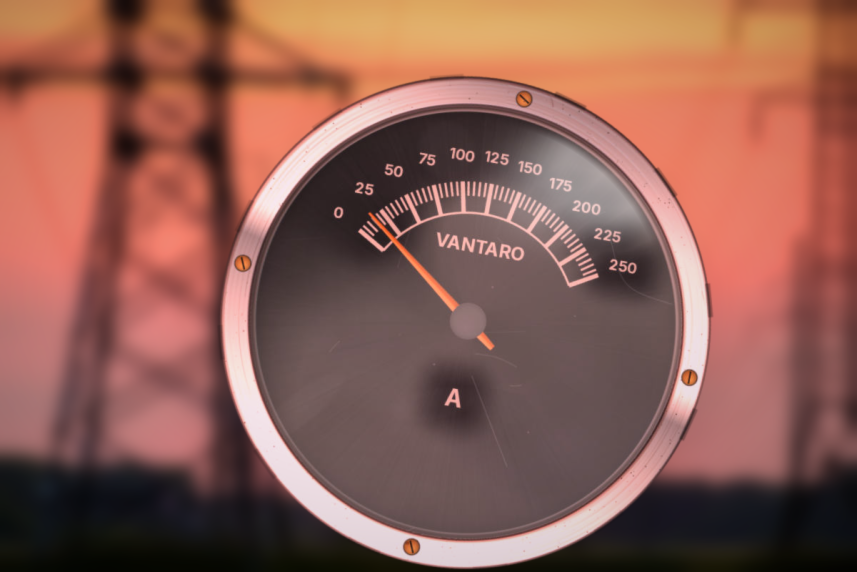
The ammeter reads 15 A
